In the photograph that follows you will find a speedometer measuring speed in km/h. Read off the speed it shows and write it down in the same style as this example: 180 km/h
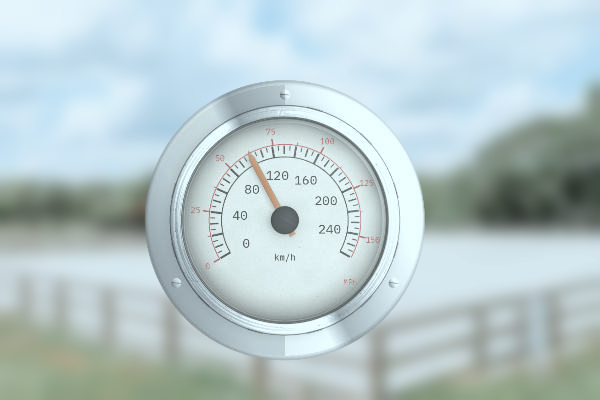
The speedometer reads 100 km/h
